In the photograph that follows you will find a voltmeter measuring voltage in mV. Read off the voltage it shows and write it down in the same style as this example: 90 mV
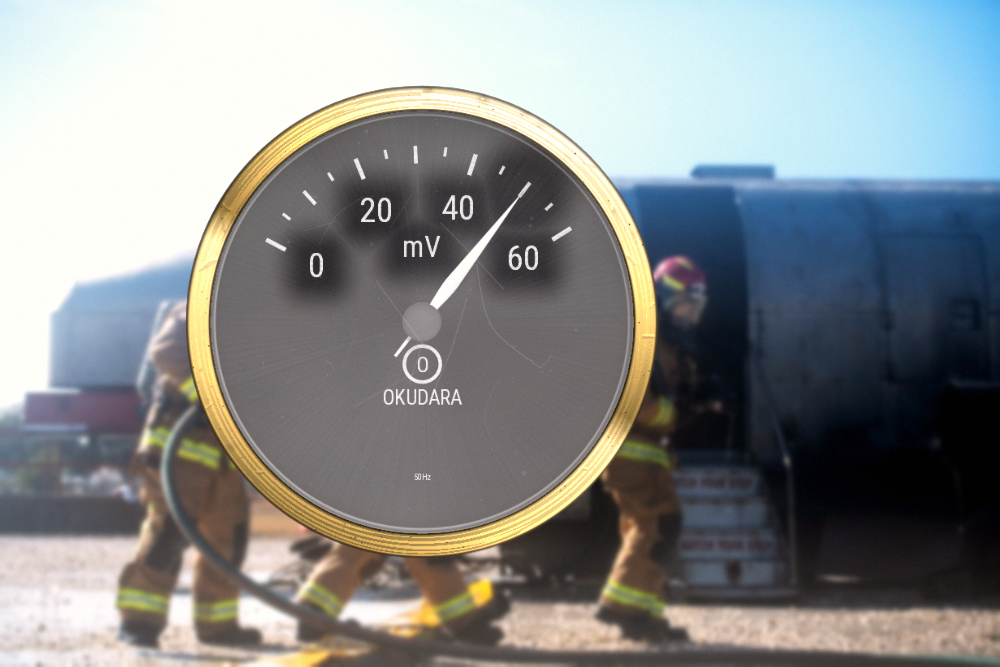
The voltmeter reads 50 mV
